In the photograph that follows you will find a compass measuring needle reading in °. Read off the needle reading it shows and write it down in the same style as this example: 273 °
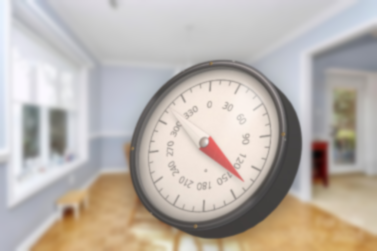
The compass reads 135 °
